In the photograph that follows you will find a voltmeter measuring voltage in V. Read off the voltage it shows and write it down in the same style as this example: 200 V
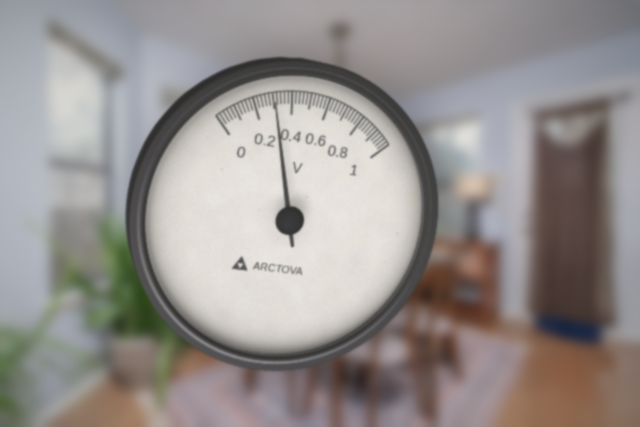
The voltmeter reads 0.3 V
